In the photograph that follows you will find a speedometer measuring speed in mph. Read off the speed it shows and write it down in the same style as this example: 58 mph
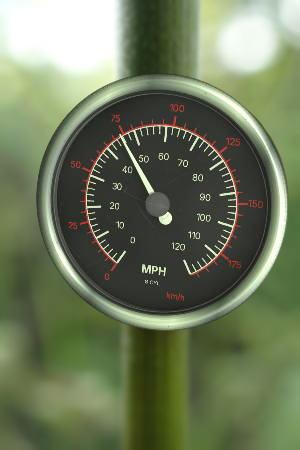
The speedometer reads 46 mph
